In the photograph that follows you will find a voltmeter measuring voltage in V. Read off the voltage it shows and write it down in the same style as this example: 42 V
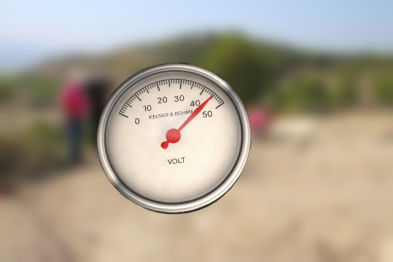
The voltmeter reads 45 V
